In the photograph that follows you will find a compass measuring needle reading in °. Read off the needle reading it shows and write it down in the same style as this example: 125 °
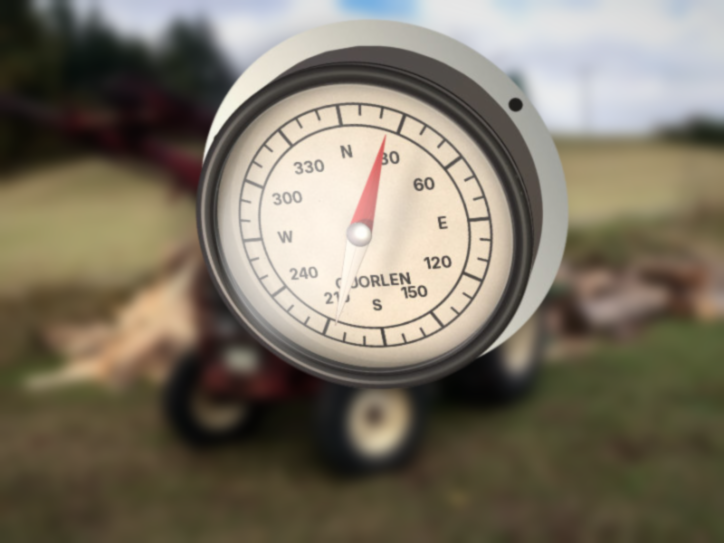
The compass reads 25 °
